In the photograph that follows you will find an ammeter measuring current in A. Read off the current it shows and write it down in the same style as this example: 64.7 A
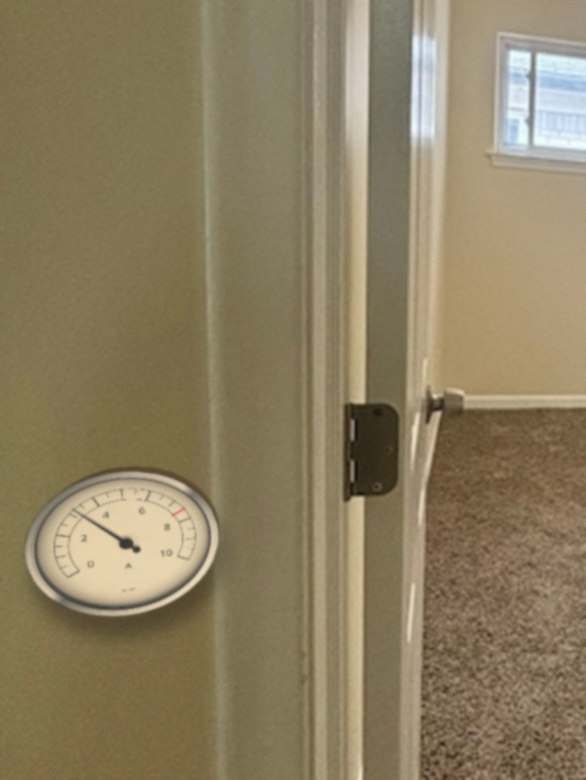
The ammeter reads 3.25 A
